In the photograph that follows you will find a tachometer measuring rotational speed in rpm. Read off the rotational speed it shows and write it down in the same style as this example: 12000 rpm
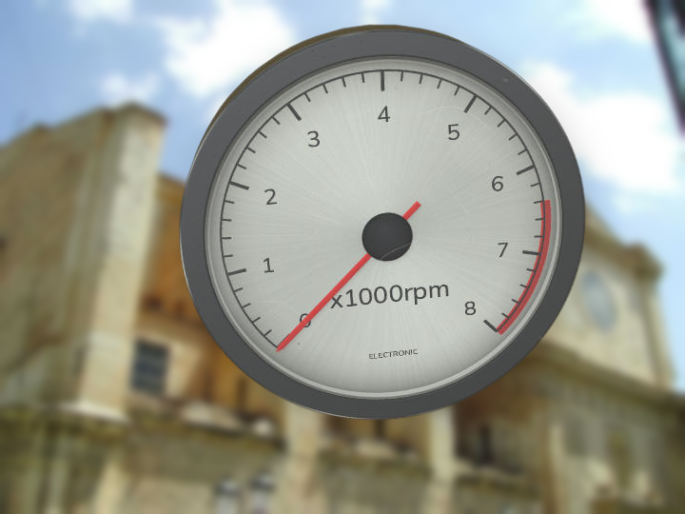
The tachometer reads 0 rpm
